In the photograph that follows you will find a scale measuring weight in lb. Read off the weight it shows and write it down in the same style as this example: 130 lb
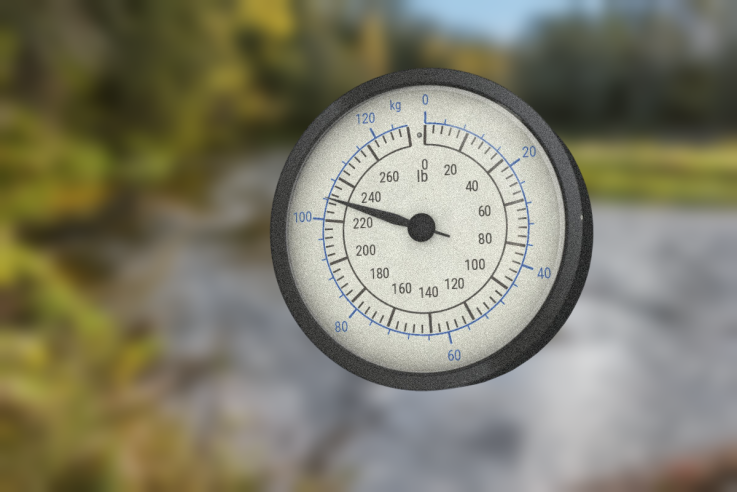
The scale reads 230 lb
